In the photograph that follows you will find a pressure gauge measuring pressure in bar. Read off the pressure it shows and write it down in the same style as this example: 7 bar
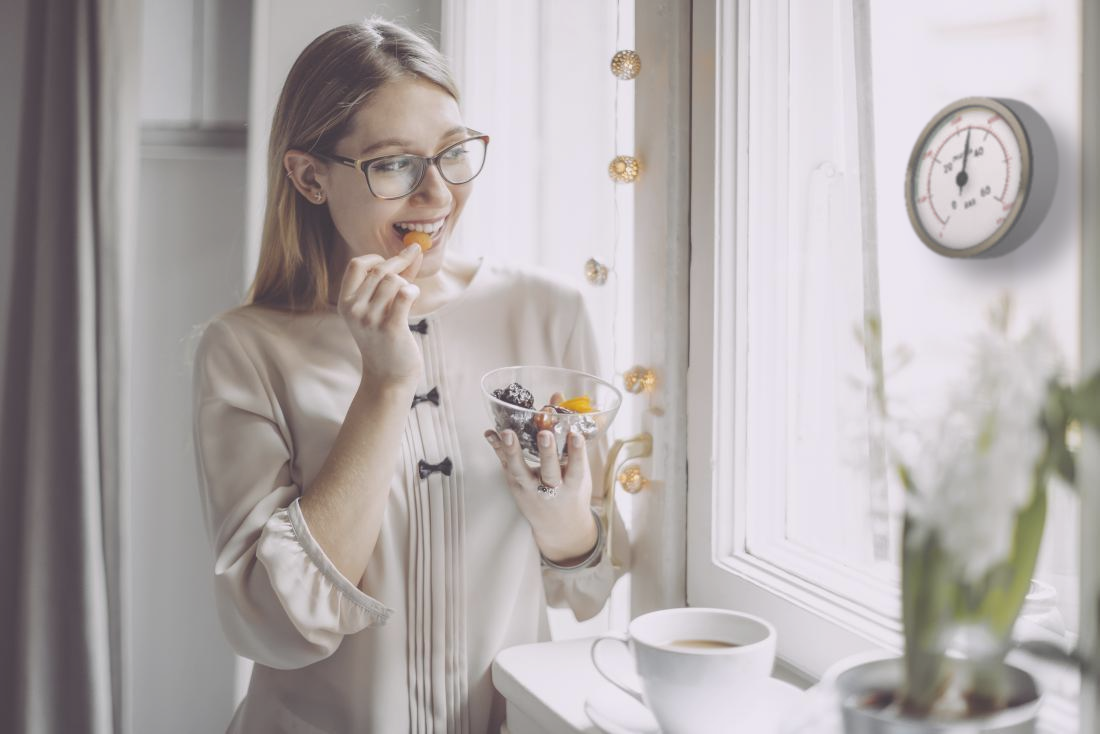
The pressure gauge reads 35 bar
